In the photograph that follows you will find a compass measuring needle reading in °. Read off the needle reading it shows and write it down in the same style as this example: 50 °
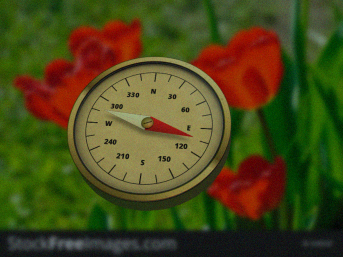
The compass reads 105 °
